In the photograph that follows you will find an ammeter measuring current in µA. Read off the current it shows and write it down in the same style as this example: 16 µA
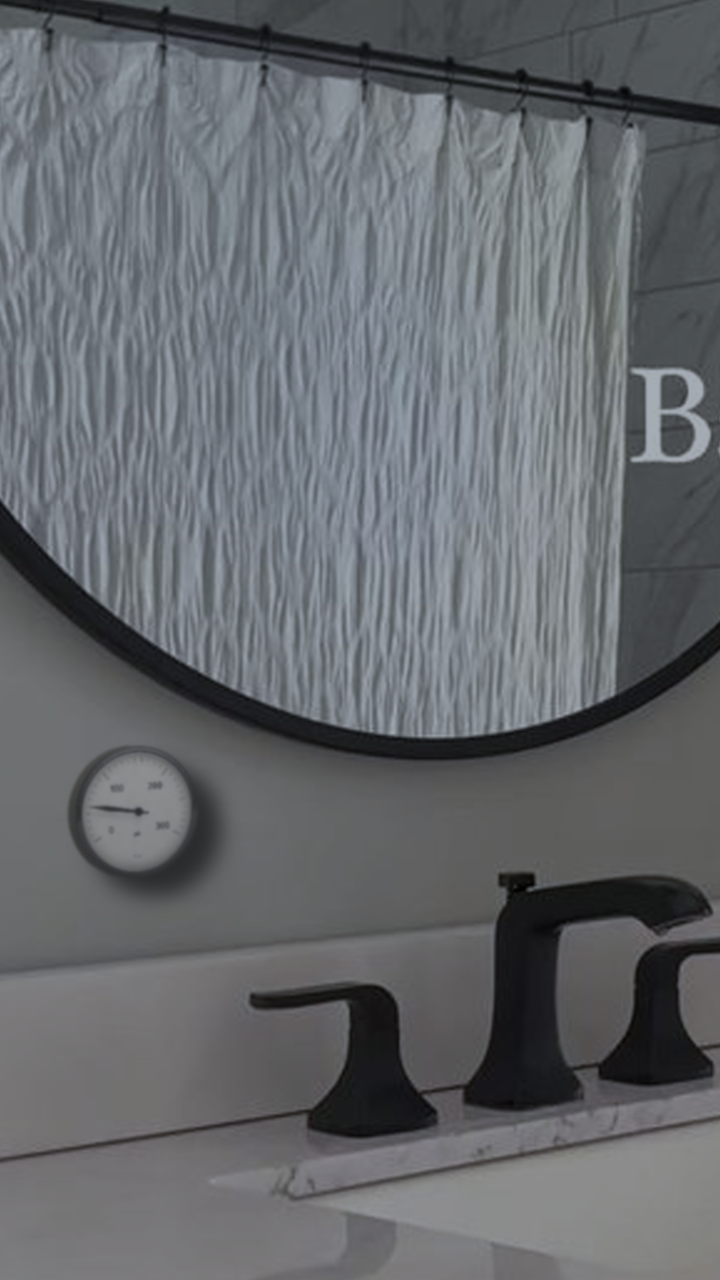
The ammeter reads 50 µA
